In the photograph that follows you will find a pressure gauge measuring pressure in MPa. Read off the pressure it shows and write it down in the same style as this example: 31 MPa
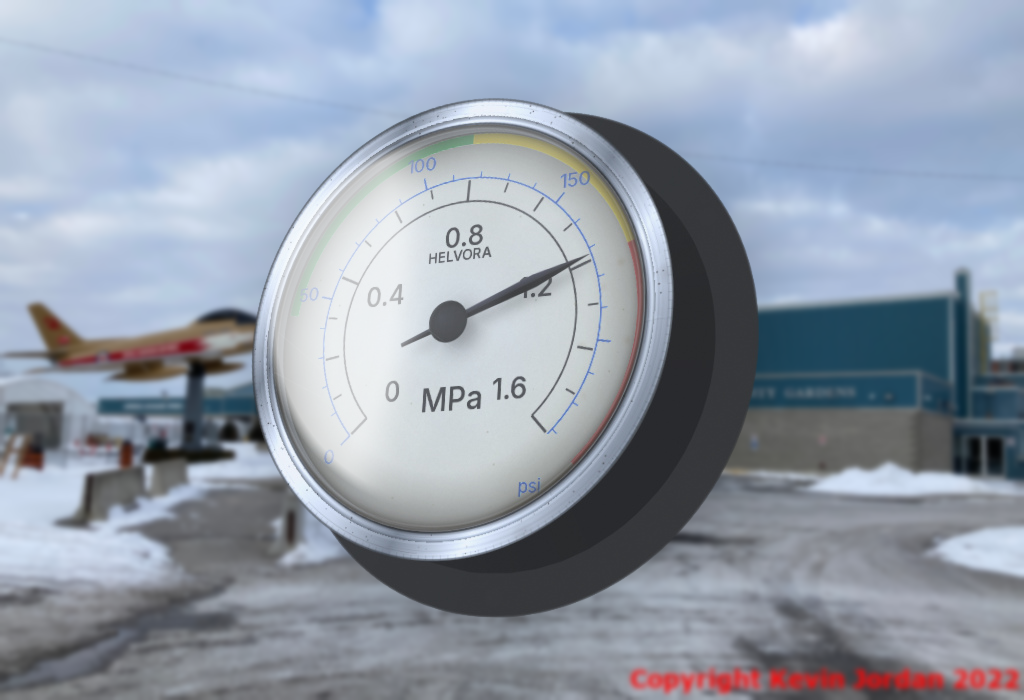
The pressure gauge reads 1.2 MPa
